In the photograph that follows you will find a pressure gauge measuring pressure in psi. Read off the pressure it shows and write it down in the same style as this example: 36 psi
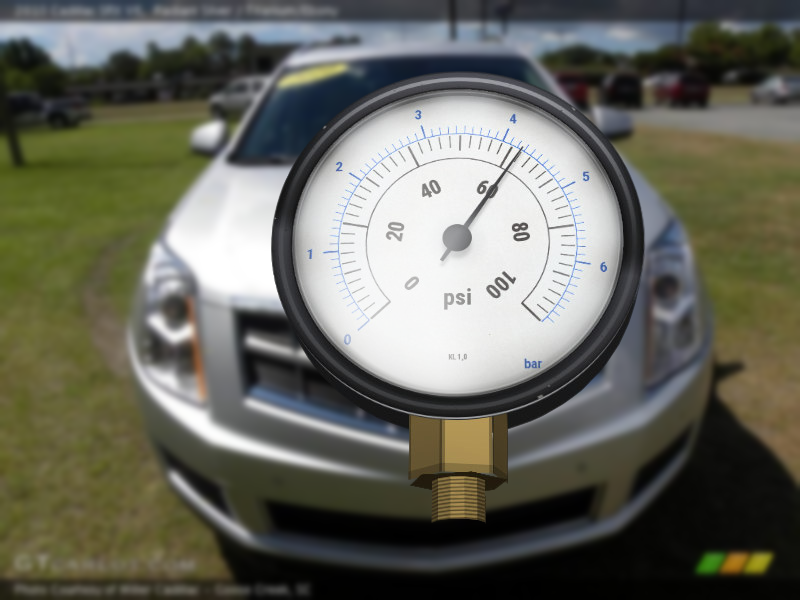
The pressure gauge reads 62 psi
